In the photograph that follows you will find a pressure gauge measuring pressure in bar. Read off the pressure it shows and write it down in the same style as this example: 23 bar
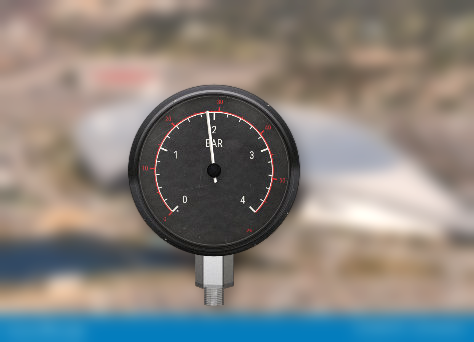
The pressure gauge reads 1.9 bar
